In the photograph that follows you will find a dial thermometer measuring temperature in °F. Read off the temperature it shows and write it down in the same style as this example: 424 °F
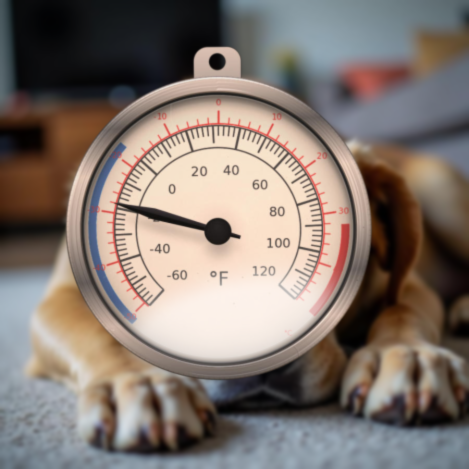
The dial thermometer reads -18 °F
